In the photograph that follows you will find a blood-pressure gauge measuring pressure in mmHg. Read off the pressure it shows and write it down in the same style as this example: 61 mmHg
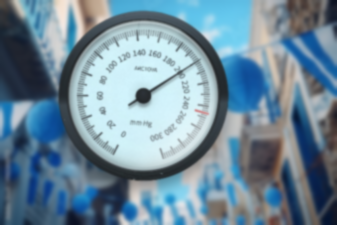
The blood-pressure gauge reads 200 mmHg
